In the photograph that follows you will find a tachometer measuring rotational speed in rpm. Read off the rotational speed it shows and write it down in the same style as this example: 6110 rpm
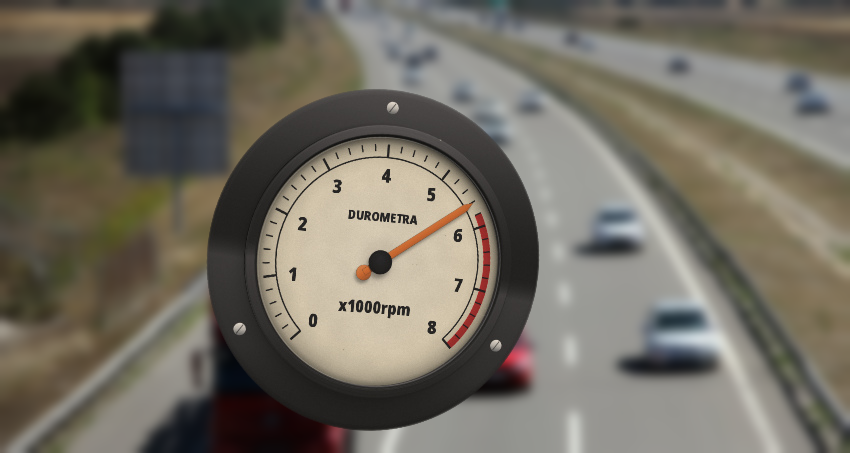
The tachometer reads 5600 rpm
